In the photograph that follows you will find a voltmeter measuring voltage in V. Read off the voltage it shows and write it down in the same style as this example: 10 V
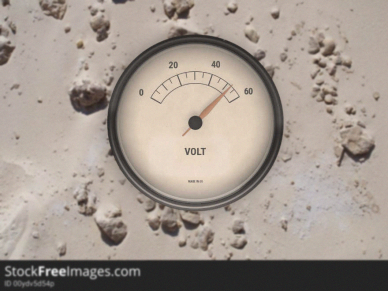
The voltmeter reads 52.5 V
